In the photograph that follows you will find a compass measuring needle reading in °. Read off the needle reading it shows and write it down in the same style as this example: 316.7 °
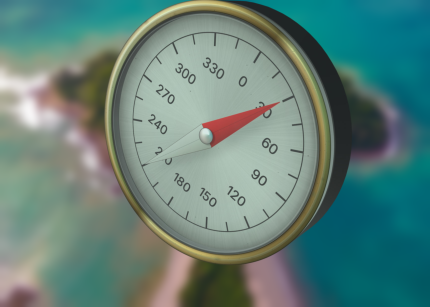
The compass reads 30 °
